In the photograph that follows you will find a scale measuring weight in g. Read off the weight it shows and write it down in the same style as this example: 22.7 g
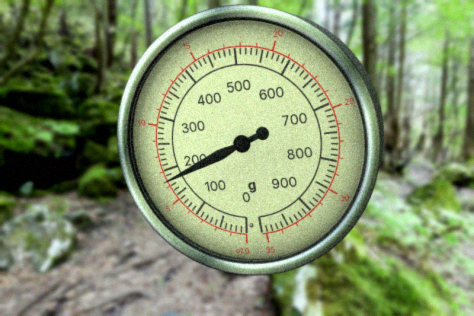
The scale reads 180 g
